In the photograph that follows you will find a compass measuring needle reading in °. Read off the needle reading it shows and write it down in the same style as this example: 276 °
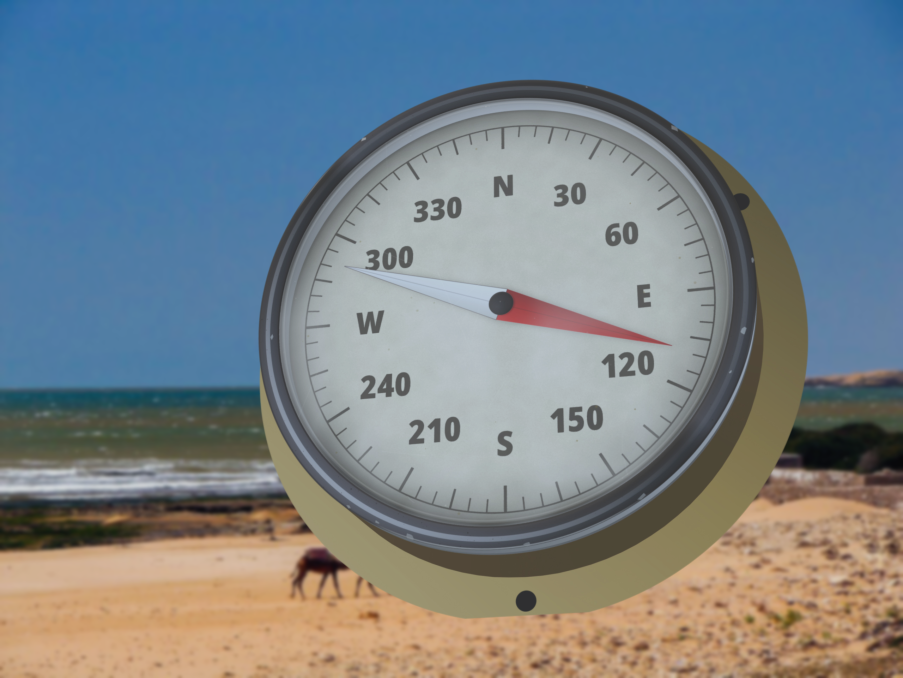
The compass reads 110 °
